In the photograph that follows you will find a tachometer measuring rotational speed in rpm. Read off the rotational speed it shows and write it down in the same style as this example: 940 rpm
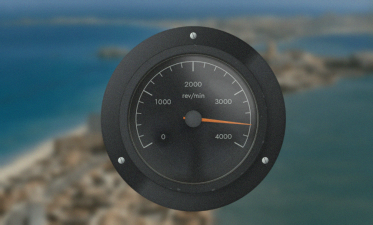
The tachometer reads 3600 rpm
